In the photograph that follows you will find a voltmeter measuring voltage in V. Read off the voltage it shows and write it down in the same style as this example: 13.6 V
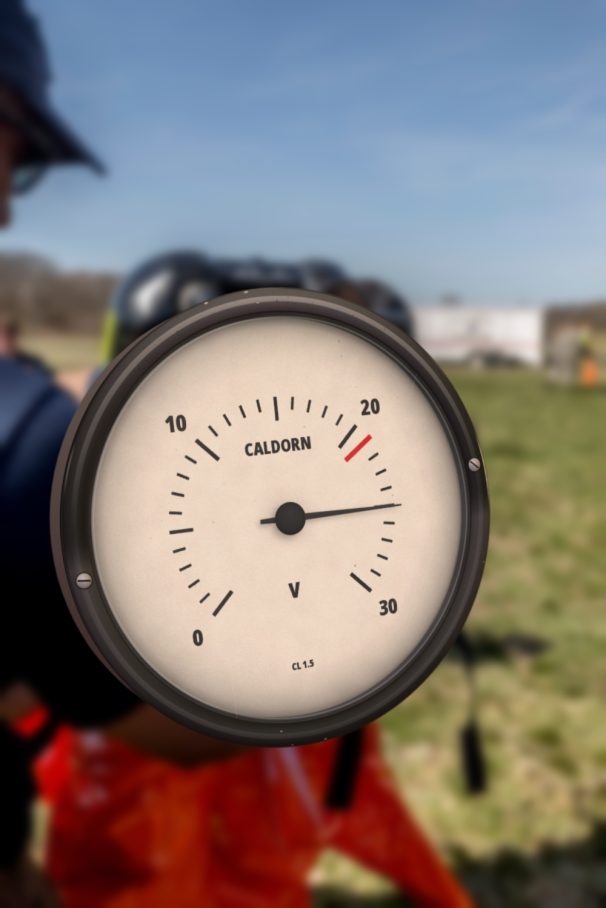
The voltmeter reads 25 V
